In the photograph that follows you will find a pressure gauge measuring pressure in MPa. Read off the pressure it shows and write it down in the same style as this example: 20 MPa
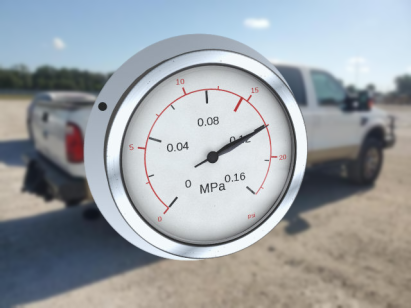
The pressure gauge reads 0.12 MPa
